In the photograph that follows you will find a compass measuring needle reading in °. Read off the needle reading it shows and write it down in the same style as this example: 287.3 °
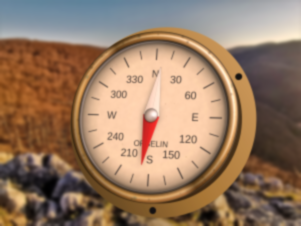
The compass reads 187.5 °
